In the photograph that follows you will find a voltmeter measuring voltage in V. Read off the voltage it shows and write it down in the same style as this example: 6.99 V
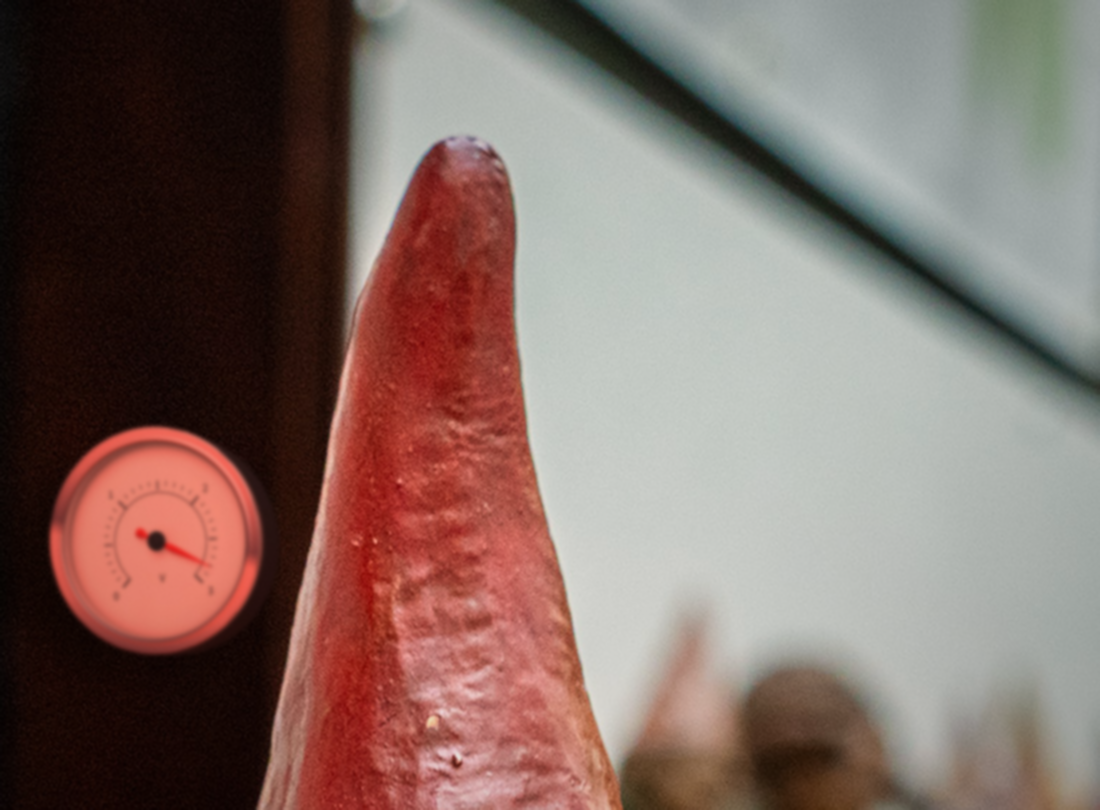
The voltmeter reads 2.8 V
